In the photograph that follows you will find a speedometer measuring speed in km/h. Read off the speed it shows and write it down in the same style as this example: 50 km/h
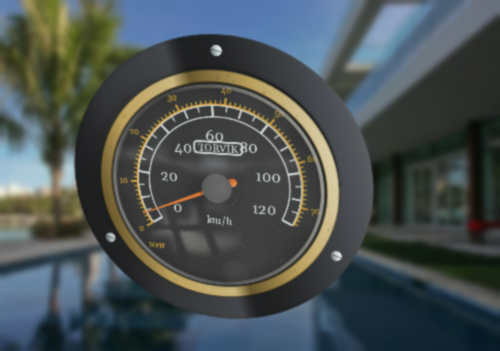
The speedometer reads 5 km/h
